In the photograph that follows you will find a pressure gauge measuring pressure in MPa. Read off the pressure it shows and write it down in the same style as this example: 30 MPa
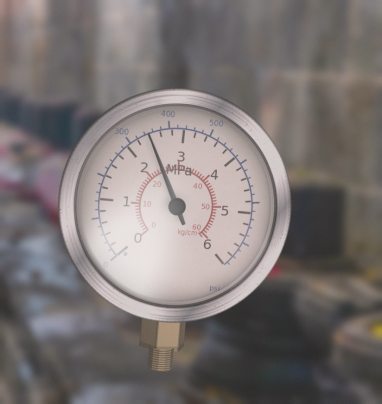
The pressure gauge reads 2.4 MPa
